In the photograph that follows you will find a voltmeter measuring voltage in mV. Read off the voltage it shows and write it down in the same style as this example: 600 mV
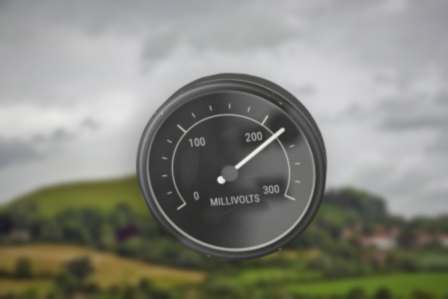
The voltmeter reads 220 mV
